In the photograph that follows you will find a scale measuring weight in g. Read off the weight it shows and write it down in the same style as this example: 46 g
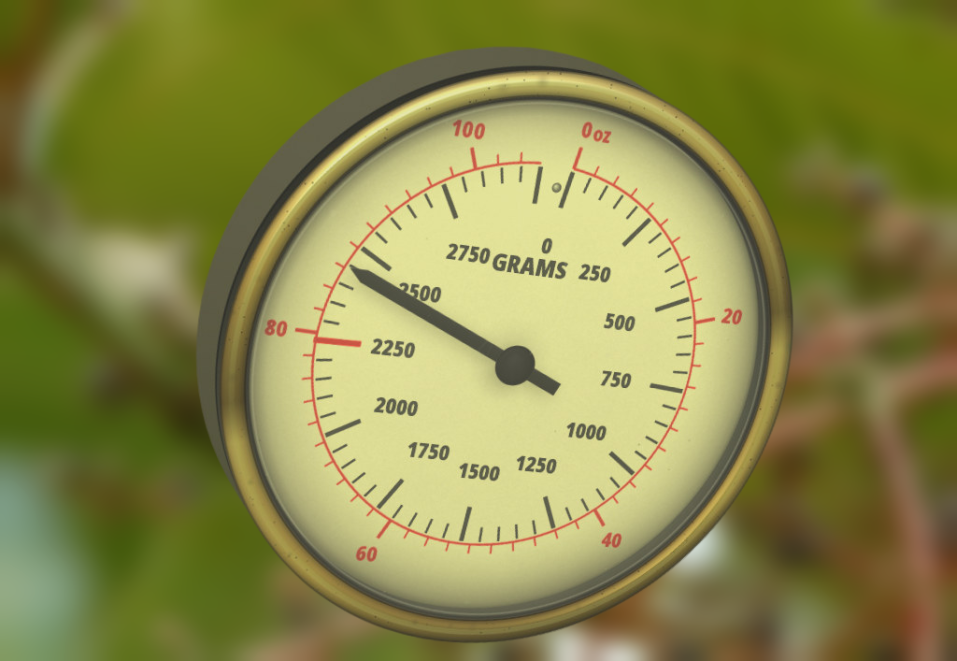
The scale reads 2450 g
